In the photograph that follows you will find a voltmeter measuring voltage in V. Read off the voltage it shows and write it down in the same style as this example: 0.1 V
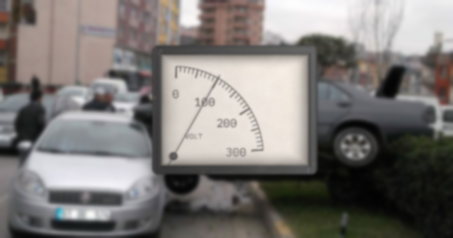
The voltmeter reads 100 V
